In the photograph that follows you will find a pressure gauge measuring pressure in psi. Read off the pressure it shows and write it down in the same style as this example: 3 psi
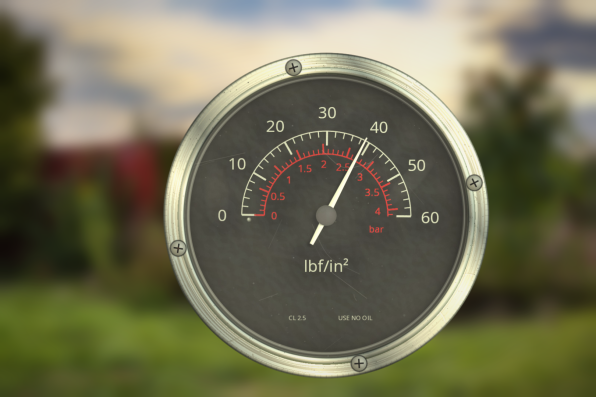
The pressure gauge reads 39 psi
